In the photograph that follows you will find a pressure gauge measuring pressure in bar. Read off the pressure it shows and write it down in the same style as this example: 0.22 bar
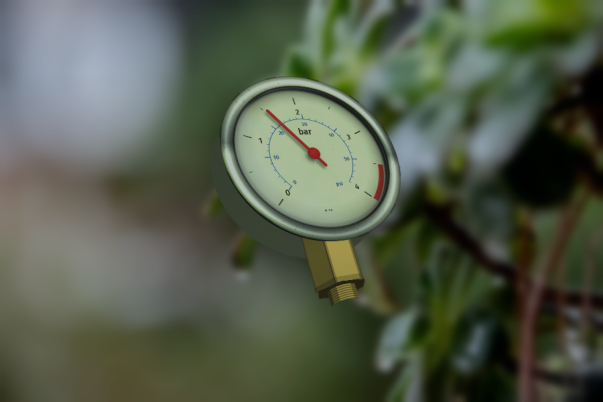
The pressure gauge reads 1.5 bar
